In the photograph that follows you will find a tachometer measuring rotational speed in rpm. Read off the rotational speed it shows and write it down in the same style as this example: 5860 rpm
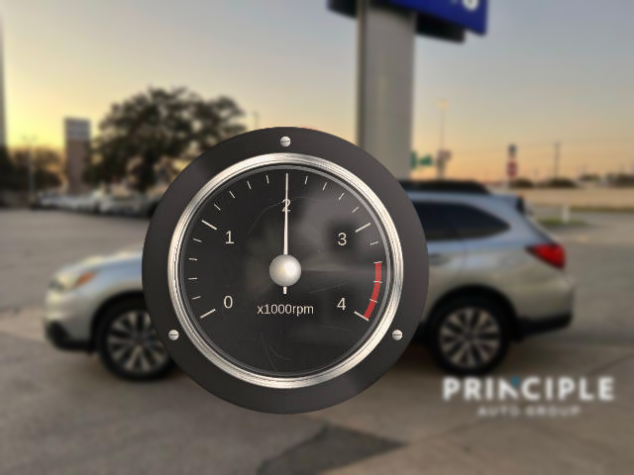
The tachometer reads 2000 rpm
